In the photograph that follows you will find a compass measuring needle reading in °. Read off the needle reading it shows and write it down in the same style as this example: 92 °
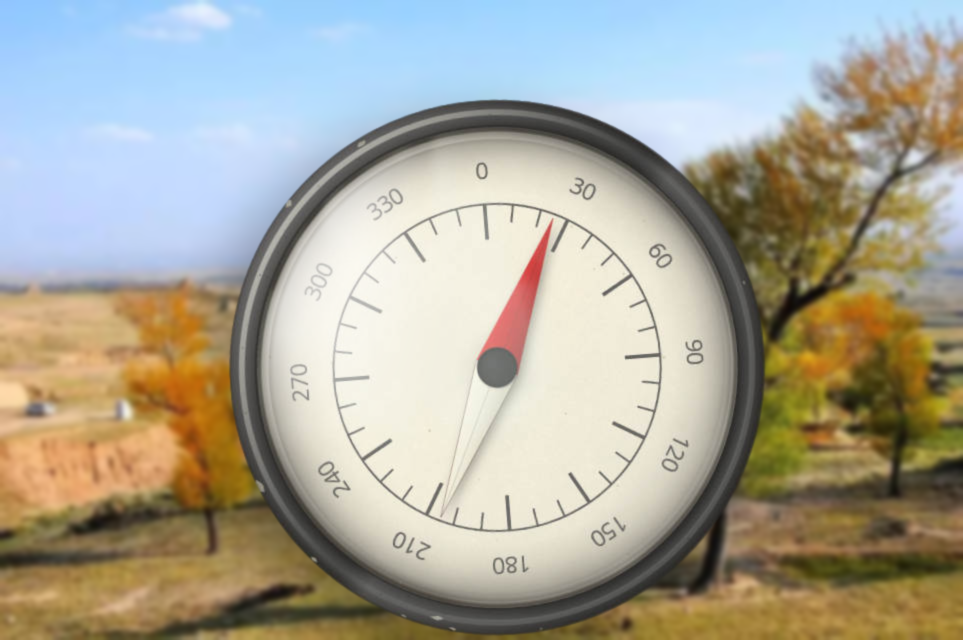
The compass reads 25 °
